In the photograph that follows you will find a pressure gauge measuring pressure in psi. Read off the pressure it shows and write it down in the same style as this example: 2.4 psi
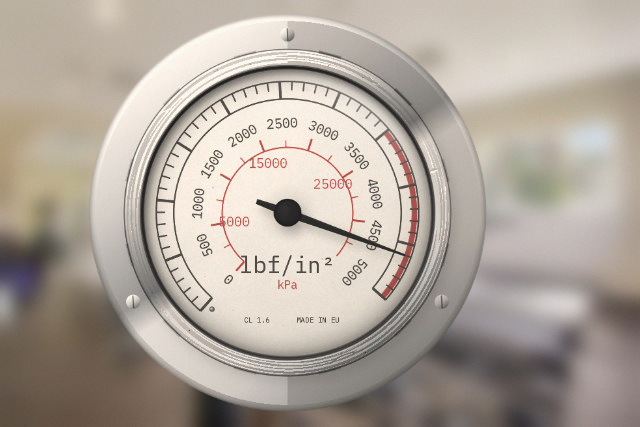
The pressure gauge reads 4600 psi
